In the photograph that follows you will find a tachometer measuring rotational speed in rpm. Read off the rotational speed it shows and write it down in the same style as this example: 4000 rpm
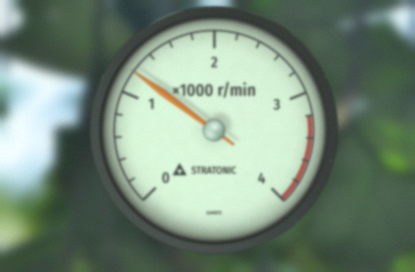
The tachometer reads 1200 rpm
